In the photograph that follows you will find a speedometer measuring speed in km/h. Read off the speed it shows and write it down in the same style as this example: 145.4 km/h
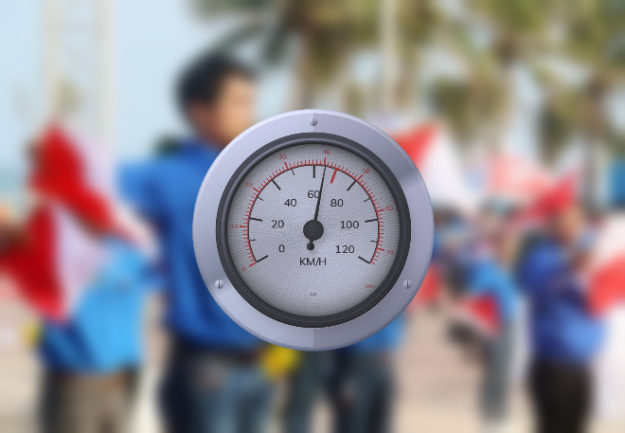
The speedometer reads 65 km/h
